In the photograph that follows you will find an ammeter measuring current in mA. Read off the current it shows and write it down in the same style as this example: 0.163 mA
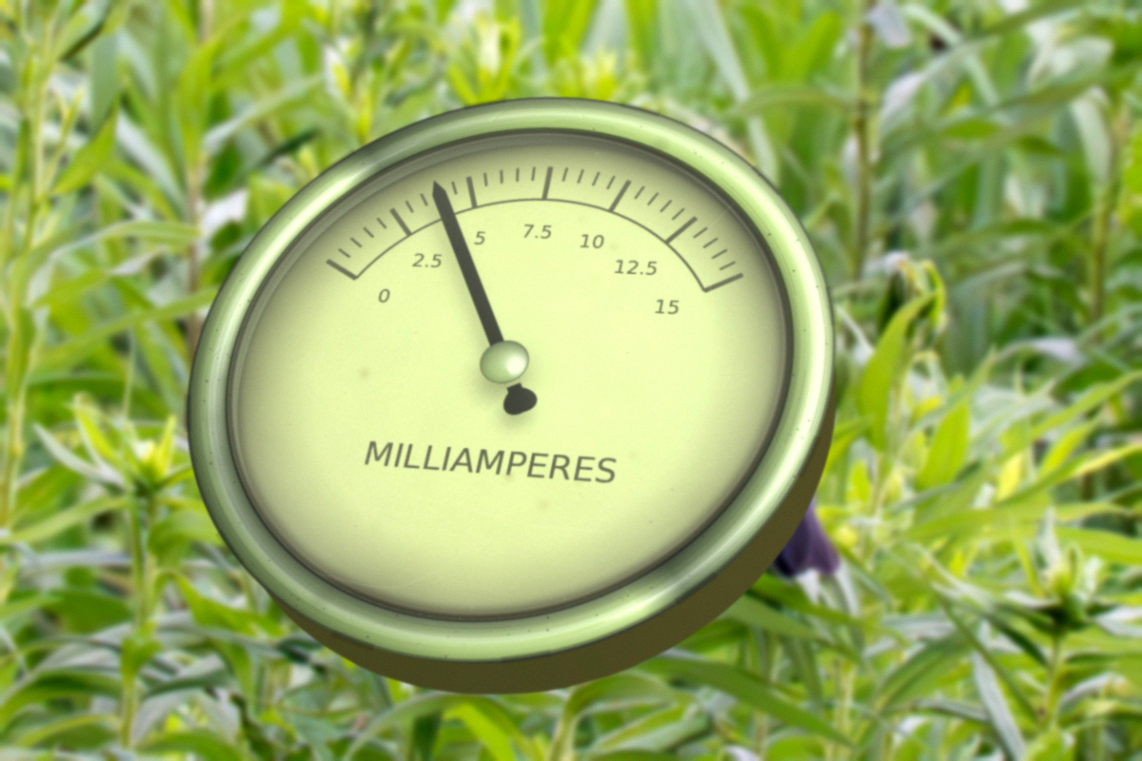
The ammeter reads 4 mA
